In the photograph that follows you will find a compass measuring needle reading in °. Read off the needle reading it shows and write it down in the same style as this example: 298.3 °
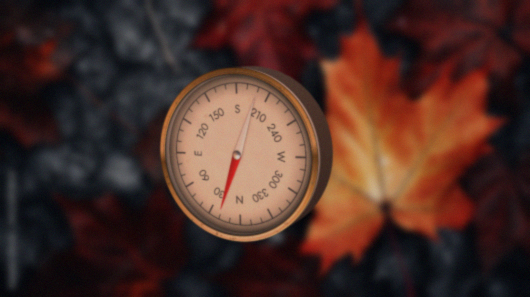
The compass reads 20 °
